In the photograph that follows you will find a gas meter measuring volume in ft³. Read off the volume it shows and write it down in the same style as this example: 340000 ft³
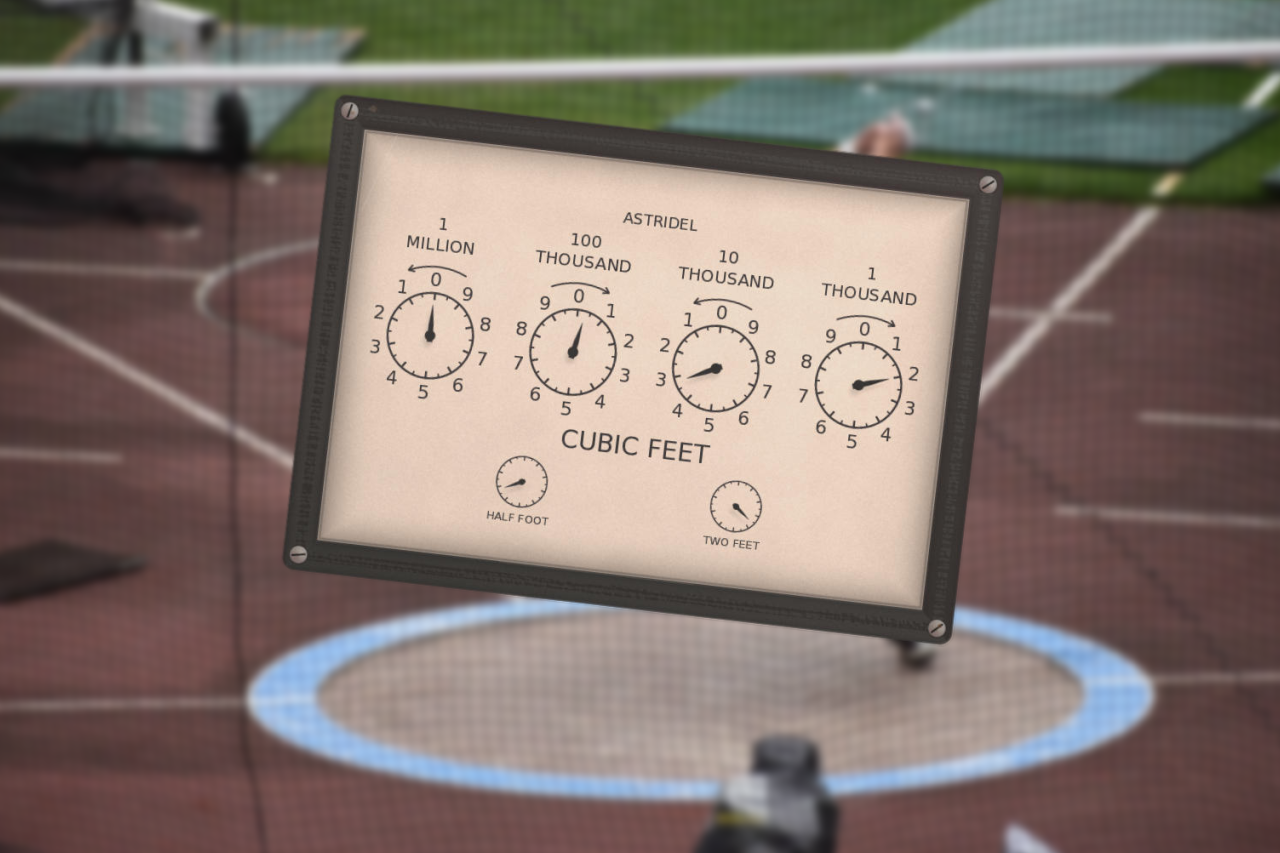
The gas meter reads 3200 ft³
